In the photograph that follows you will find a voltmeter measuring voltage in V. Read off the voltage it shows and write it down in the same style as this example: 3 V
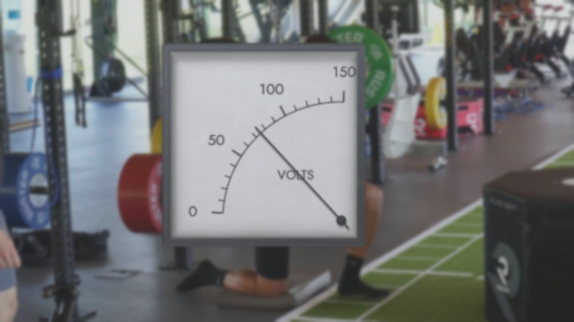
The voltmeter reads 75 V
